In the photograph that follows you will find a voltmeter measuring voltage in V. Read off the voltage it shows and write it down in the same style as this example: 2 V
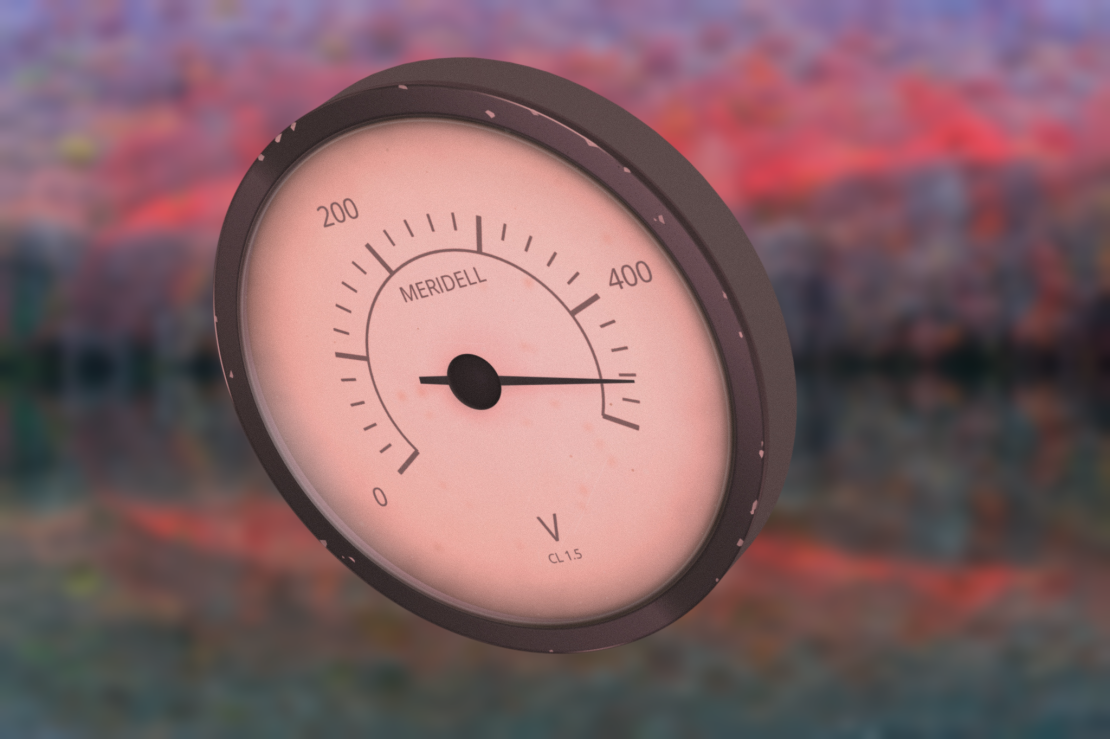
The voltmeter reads 460 V
